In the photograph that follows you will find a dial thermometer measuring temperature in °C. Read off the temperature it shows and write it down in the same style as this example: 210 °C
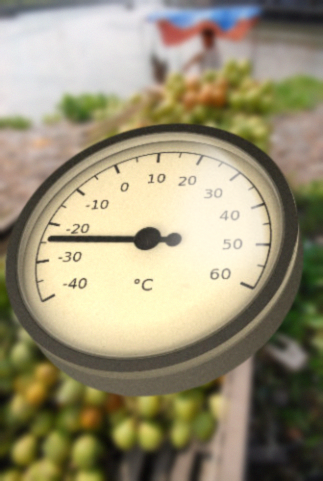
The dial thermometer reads -25 °C
